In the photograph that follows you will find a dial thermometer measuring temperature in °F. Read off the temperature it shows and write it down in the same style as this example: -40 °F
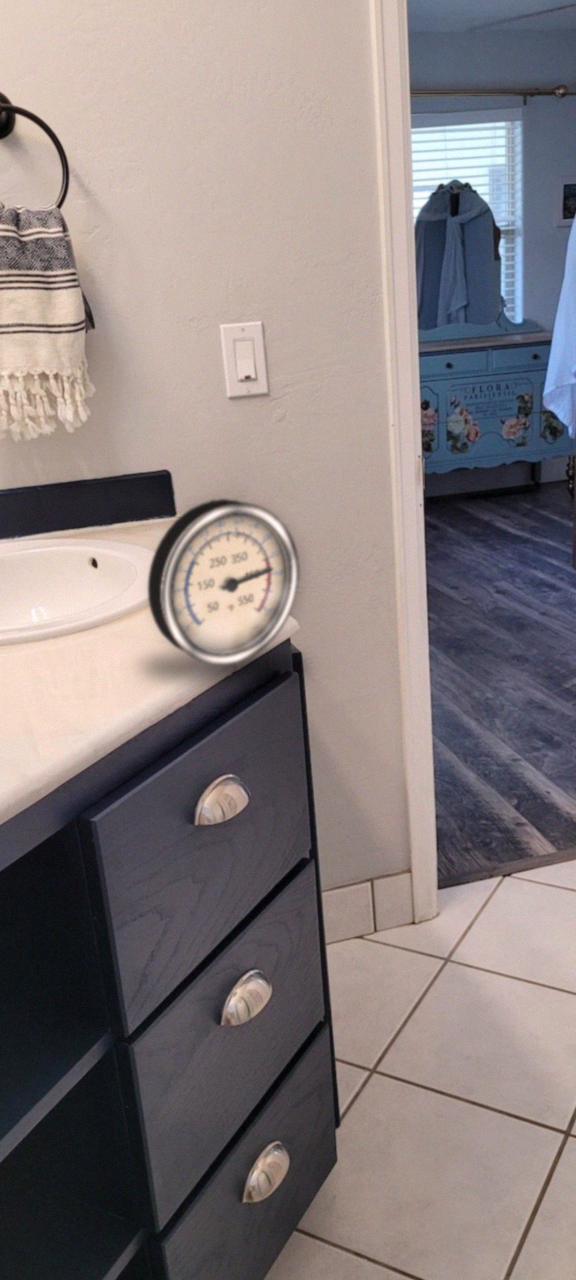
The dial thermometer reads 450 °F
